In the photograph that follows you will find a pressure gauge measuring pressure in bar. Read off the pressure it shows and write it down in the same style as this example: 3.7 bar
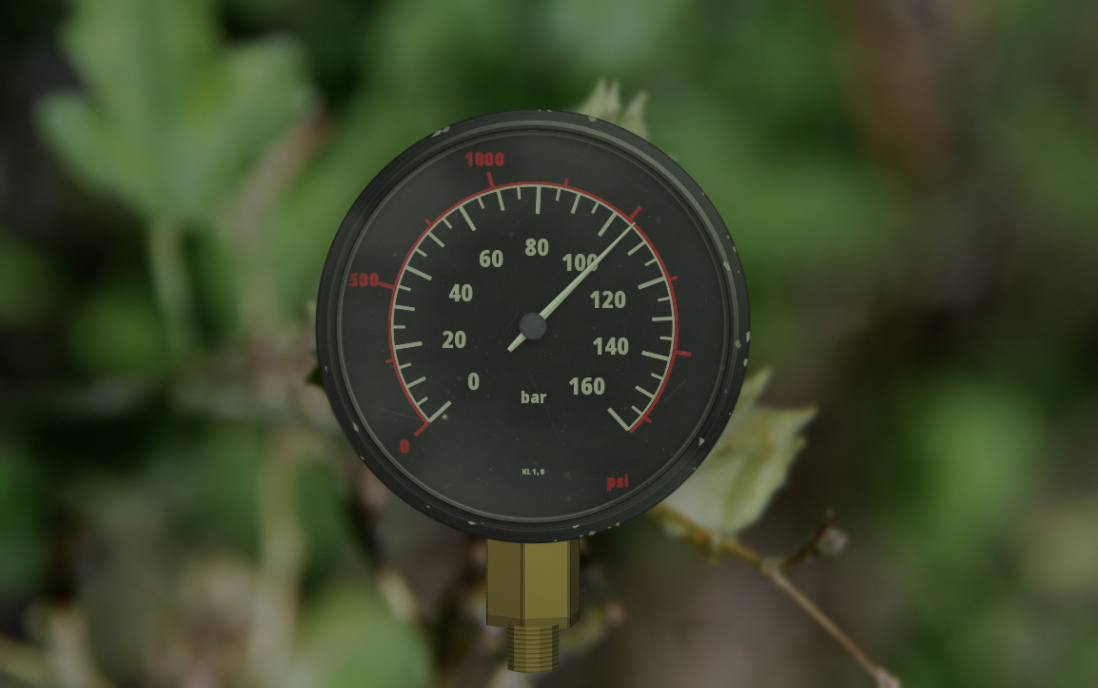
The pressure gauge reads 105 bar
